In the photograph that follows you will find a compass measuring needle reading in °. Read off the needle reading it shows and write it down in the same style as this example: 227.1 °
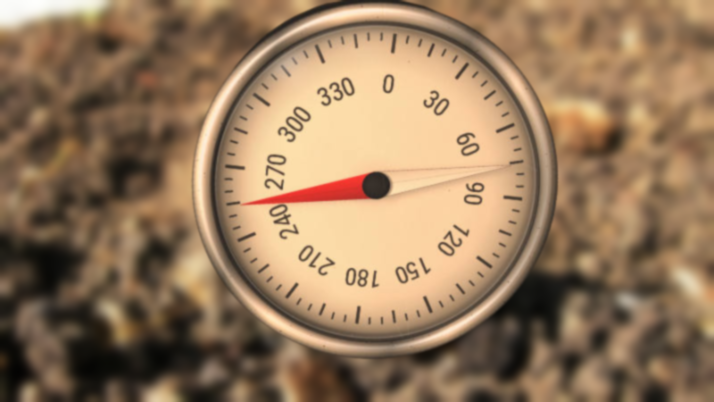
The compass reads 255 °
